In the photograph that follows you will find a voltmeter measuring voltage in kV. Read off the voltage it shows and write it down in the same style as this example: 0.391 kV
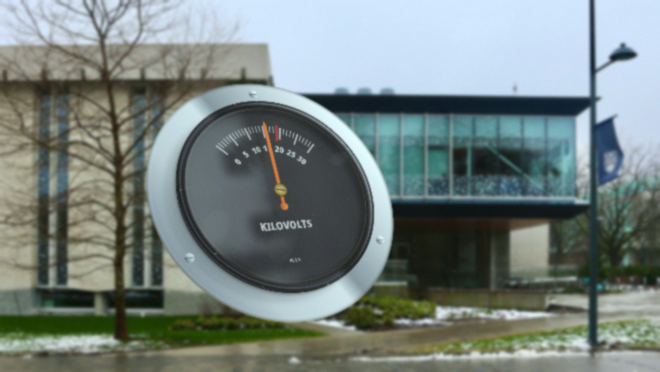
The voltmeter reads 15 kV
